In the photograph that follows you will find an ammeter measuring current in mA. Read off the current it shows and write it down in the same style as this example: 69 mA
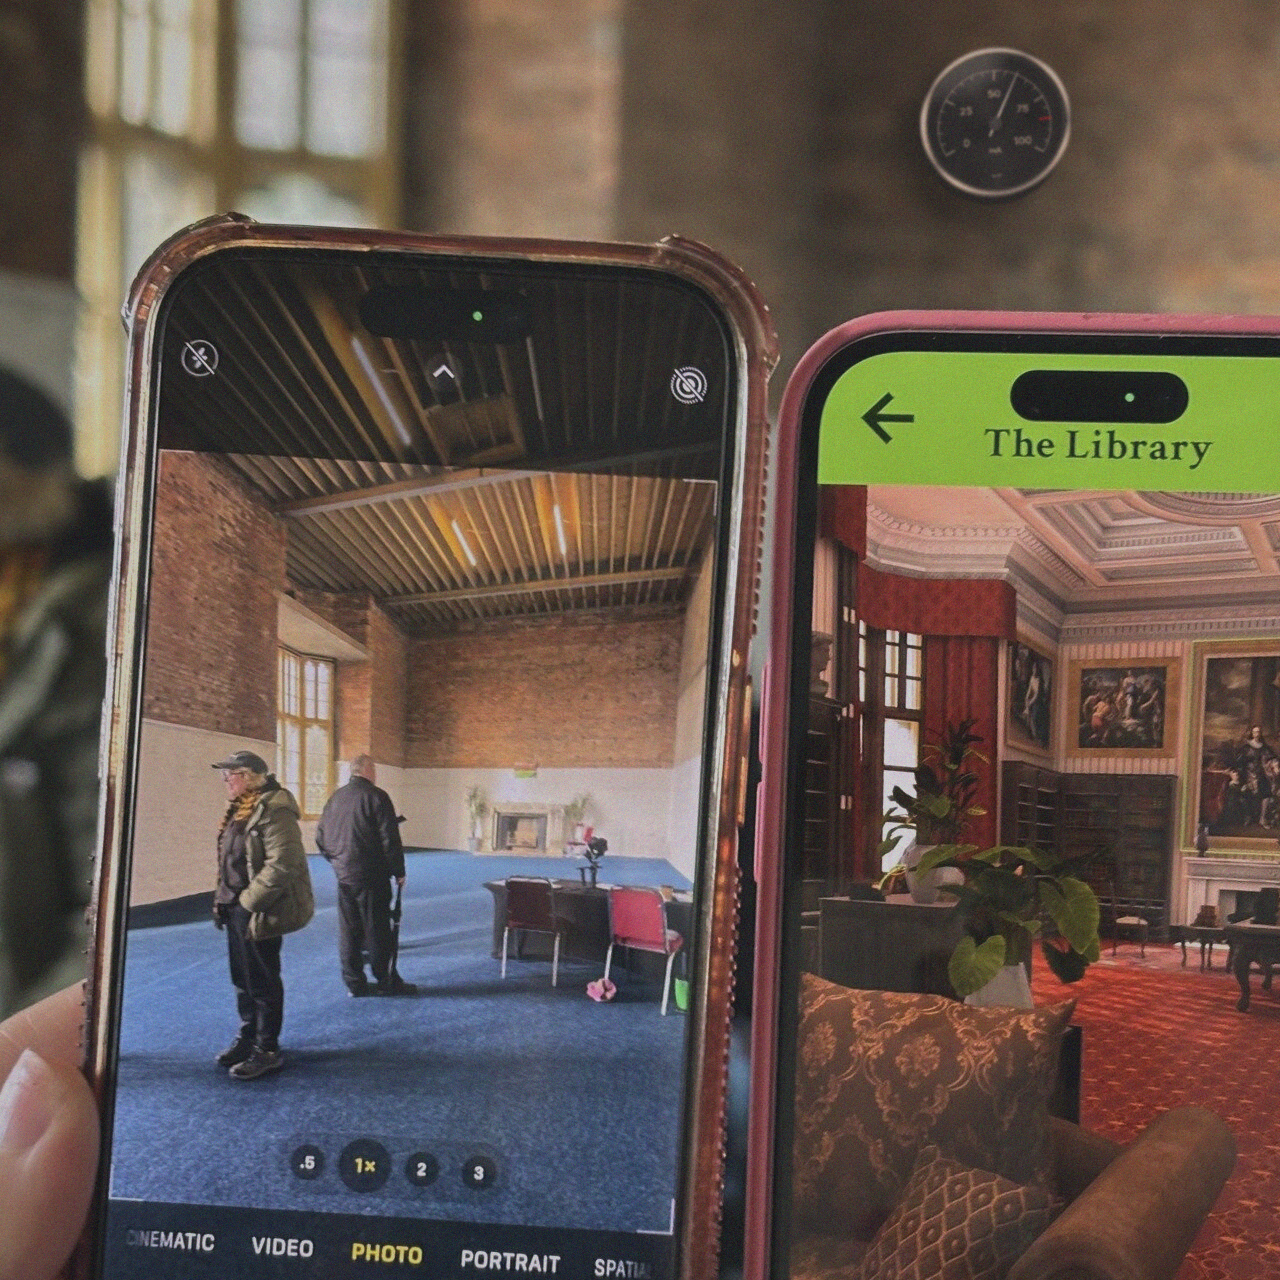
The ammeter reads 60 mA
